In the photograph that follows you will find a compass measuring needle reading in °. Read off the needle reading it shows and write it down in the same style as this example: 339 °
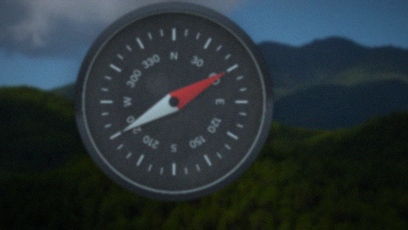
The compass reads 60 °
